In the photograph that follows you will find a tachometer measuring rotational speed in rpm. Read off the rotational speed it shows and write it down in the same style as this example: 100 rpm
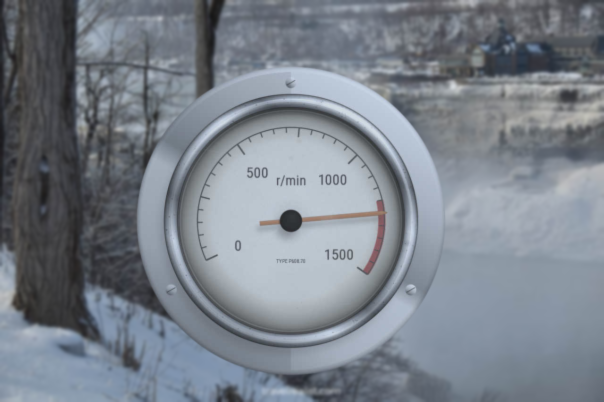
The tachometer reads 1250 rpm
